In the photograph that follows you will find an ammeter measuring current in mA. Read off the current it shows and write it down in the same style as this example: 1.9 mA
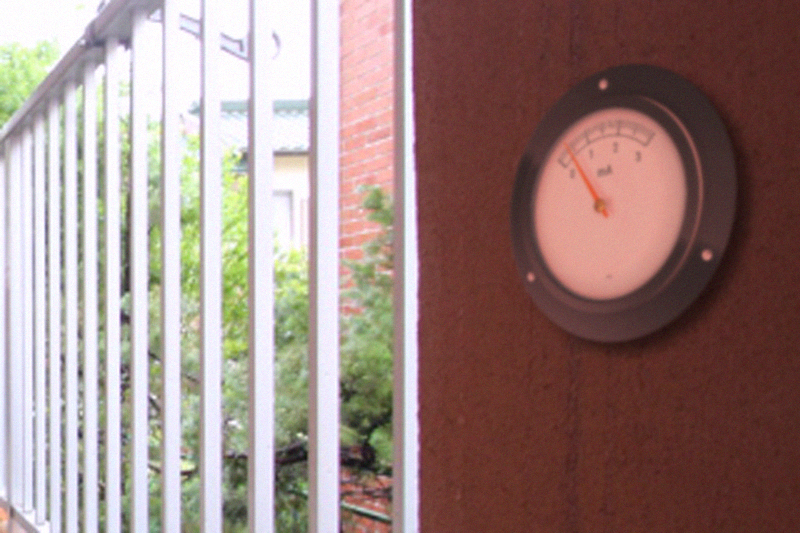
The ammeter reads 0.5 mA
